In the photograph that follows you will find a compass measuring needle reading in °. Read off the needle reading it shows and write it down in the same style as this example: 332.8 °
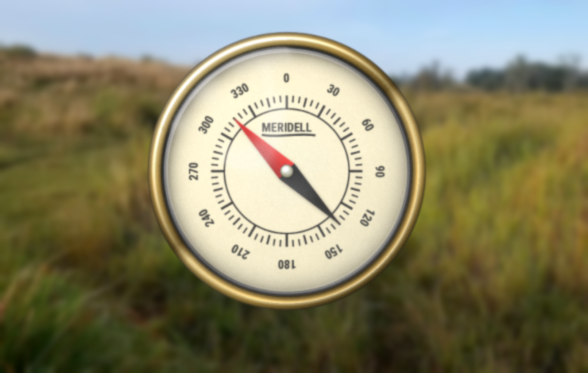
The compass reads 315 °
